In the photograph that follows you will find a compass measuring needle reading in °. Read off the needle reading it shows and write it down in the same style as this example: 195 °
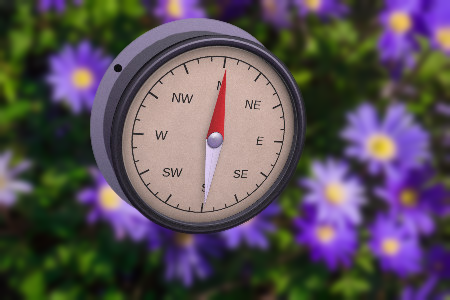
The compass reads 0 °
